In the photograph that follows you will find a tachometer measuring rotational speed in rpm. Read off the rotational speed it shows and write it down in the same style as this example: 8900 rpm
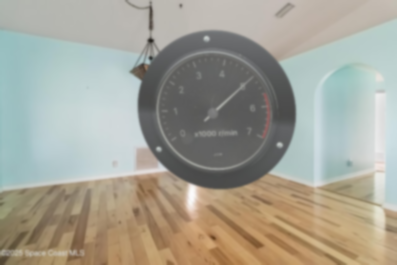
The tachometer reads 5000 rpm
